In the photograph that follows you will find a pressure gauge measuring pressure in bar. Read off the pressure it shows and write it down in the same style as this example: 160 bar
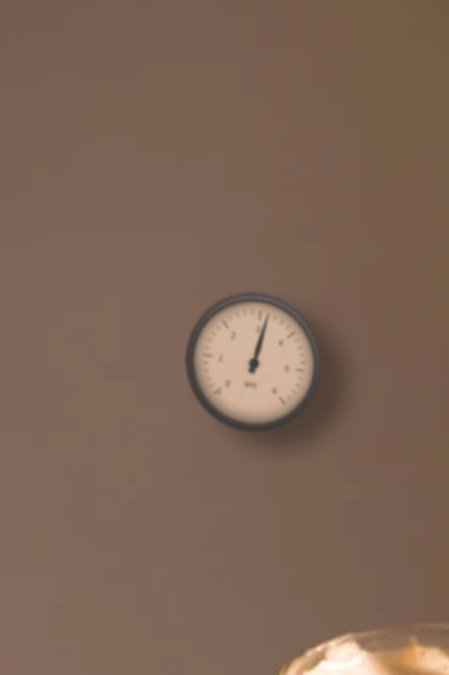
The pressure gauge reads 3.2 bar
